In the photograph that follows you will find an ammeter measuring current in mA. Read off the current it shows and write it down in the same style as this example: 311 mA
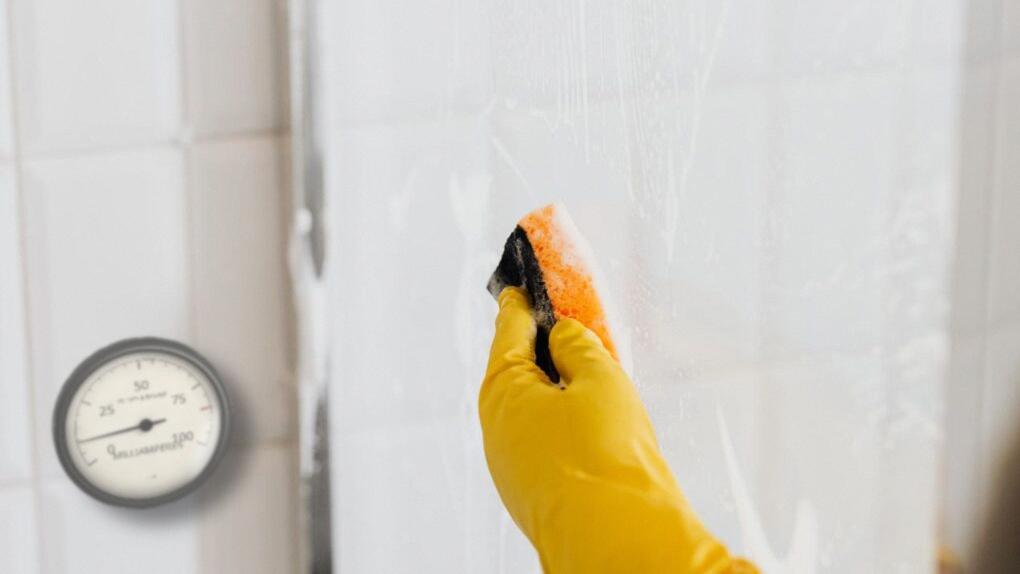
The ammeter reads 10 mA
